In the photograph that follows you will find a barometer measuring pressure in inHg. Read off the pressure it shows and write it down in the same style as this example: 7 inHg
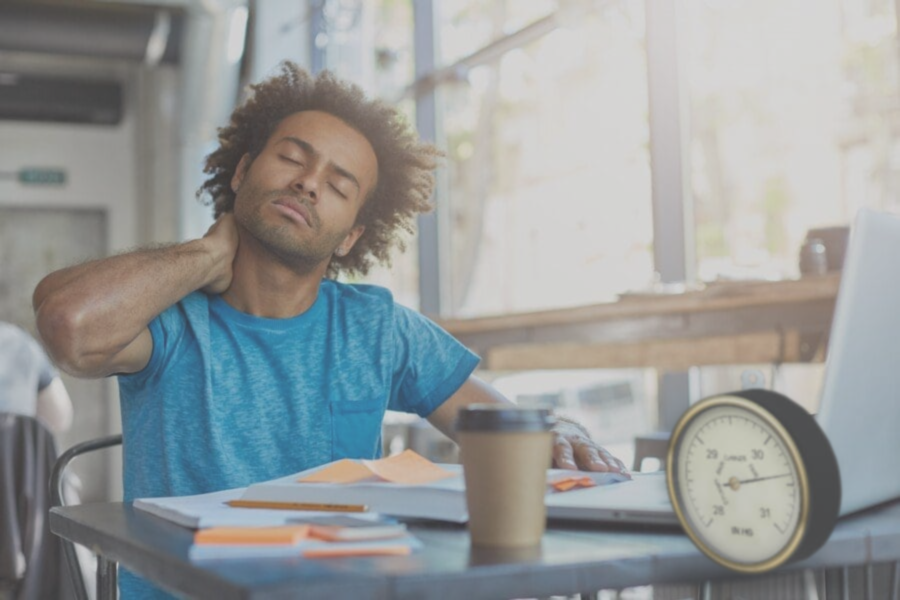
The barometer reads 30.4 inHg
